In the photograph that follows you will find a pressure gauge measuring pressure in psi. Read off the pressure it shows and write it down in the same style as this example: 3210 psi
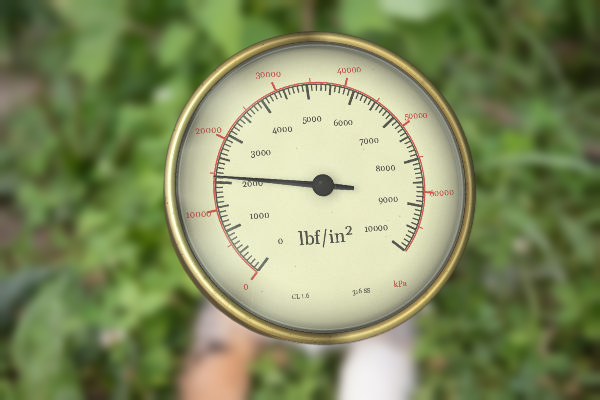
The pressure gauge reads 2100 psi
